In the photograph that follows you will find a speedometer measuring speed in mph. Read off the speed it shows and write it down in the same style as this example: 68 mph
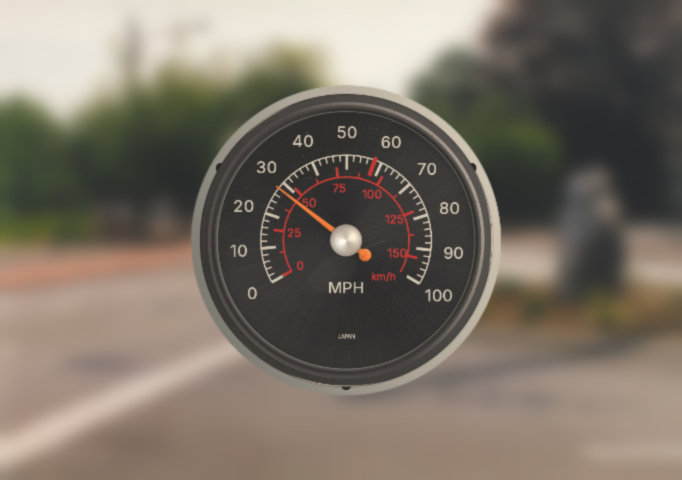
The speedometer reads 28 mph
